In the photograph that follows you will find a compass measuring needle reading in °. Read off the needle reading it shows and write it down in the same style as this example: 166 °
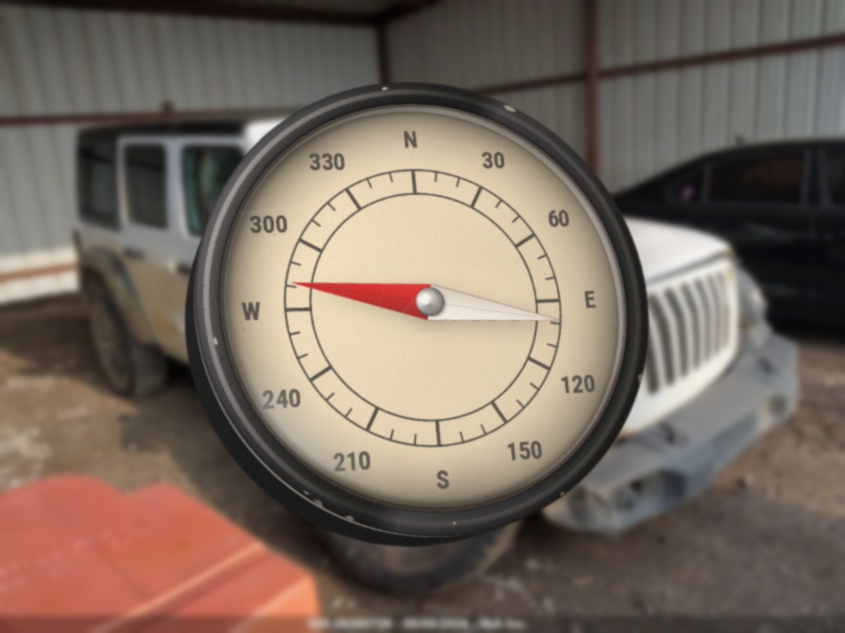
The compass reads 280 °
